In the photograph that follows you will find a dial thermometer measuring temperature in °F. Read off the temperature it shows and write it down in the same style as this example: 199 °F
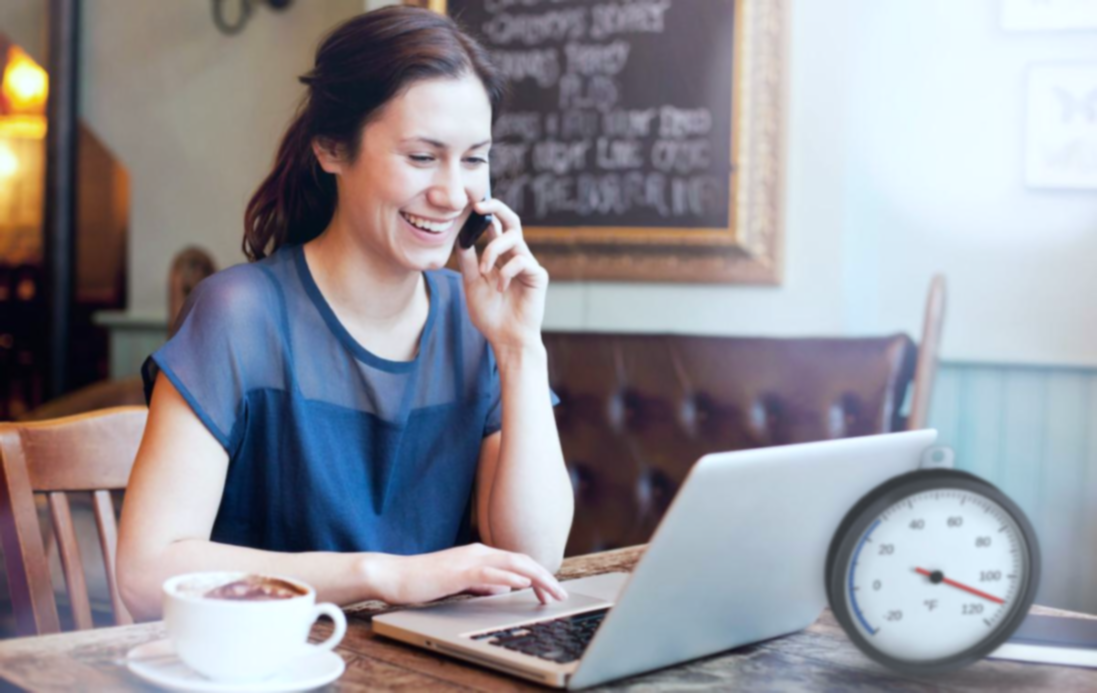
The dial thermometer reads 110 °F
